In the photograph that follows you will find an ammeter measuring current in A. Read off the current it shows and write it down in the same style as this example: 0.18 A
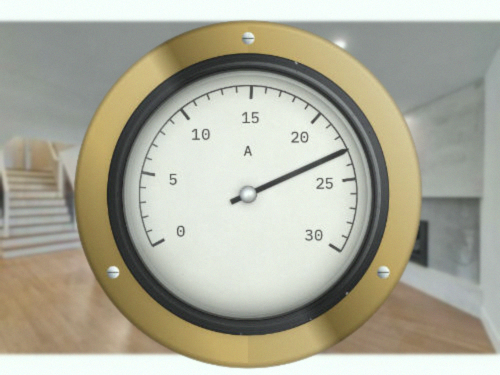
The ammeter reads 23 A
